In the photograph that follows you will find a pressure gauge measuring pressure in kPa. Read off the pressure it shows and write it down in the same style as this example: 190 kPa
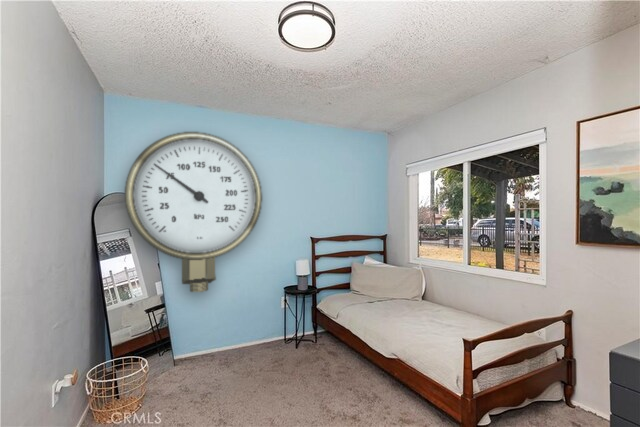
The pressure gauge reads 75 kPa
